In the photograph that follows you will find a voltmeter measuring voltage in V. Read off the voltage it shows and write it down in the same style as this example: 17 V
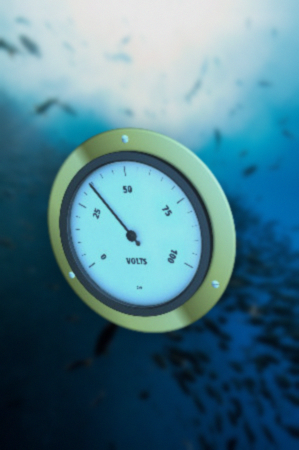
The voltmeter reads 35 V
